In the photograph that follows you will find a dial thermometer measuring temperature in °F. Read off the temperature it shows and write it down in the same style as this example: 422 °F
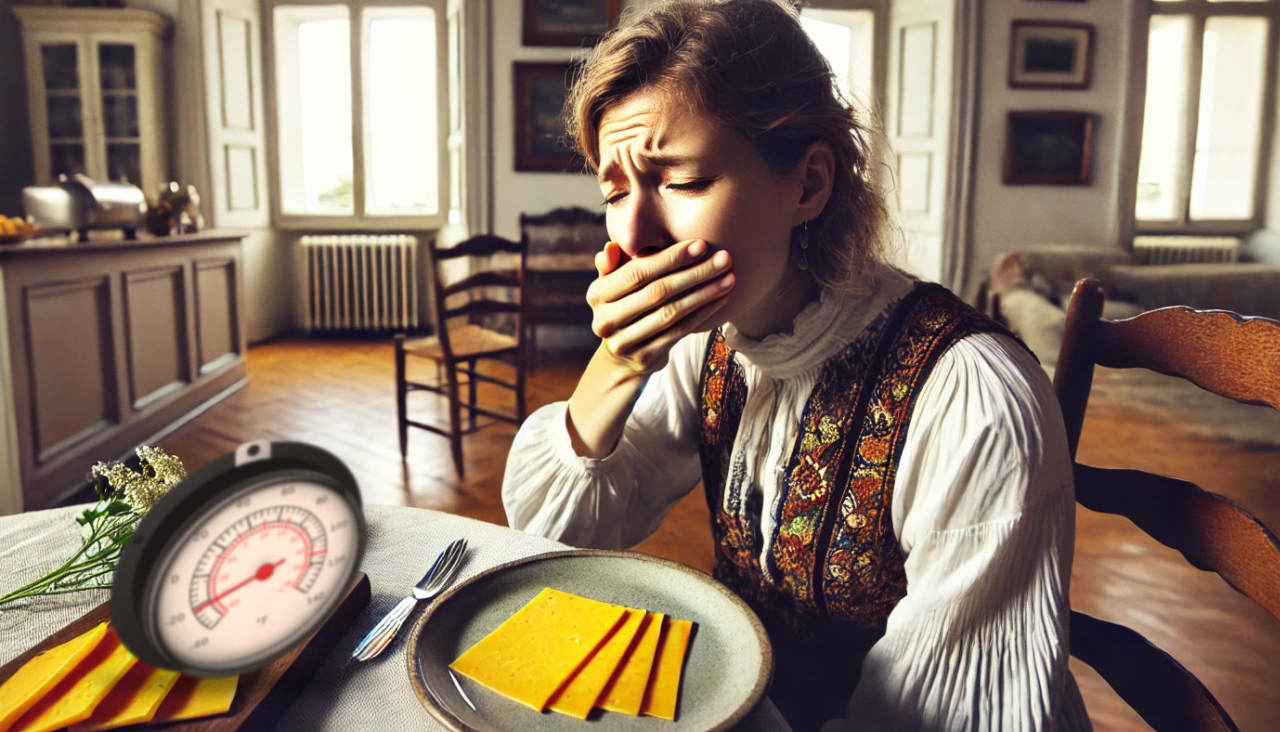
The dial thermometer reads -20 °F
